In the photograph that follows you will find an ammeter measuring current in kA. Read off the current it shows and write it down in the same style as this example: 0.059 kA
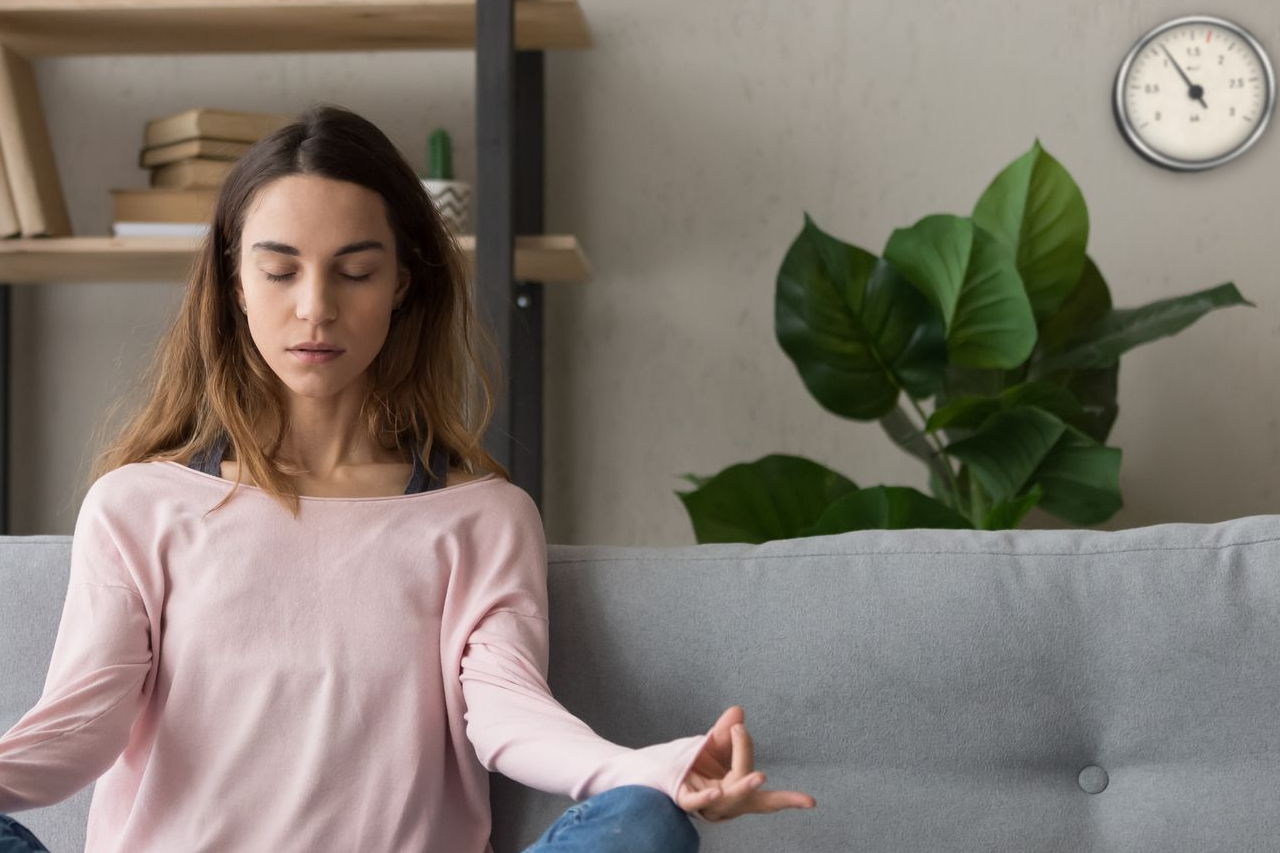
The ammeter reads 1.1 kA
